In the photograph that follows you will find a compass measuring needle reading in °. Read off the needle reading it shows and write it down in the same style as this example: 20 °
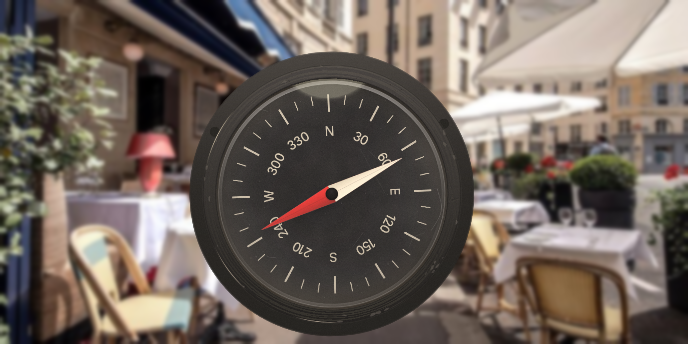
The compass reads 245 °
